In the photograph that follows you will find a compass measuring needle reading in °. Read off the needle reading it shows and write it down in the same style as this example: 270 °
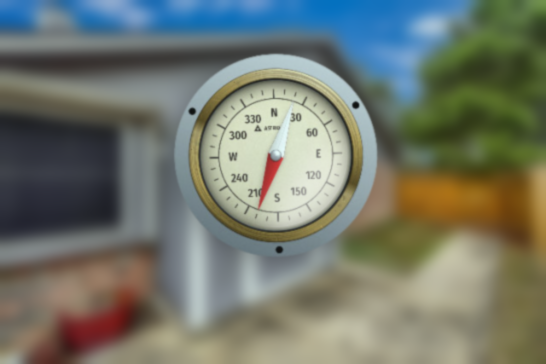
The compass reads 200 °
